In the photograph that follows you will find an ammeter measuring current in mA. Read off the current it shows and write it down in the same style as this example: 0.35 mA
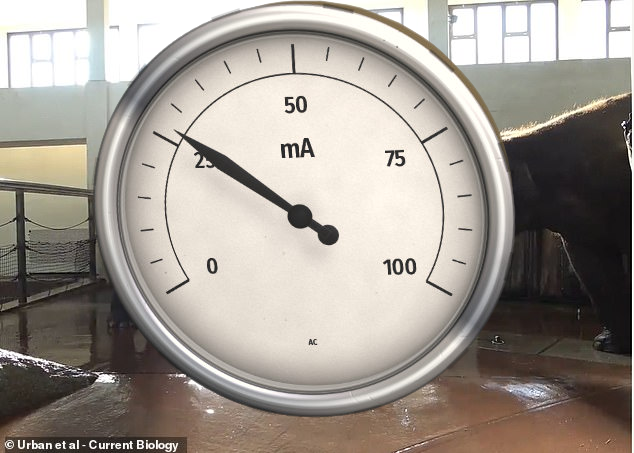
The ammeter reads 27.5 mA
